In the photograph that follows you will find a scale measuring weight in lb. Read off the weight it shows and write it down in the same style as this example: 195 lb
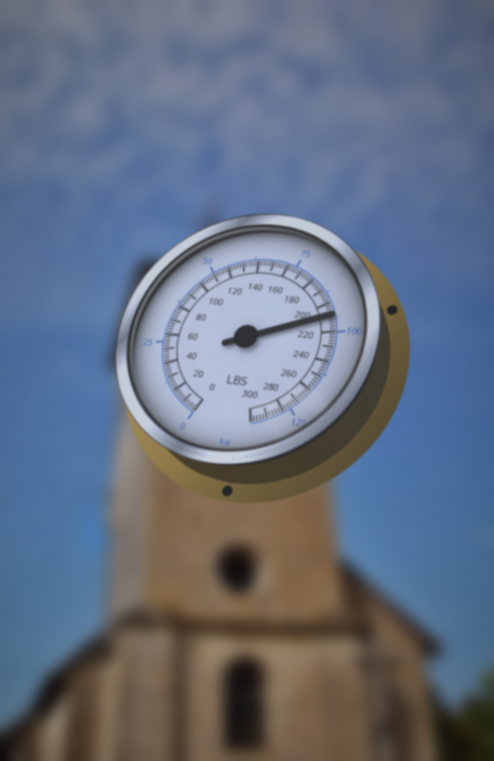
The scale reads 210 lb
